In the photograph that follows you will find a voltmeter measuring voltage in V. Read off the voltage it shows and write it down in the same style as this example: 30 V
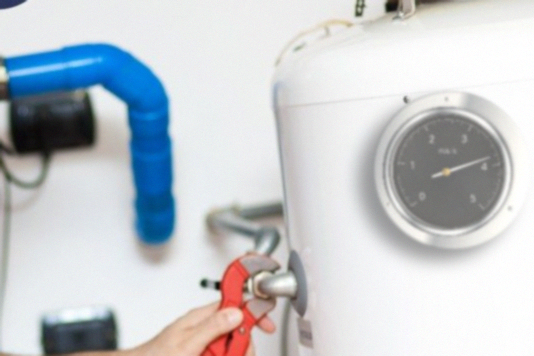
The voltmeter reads 3.8 V
